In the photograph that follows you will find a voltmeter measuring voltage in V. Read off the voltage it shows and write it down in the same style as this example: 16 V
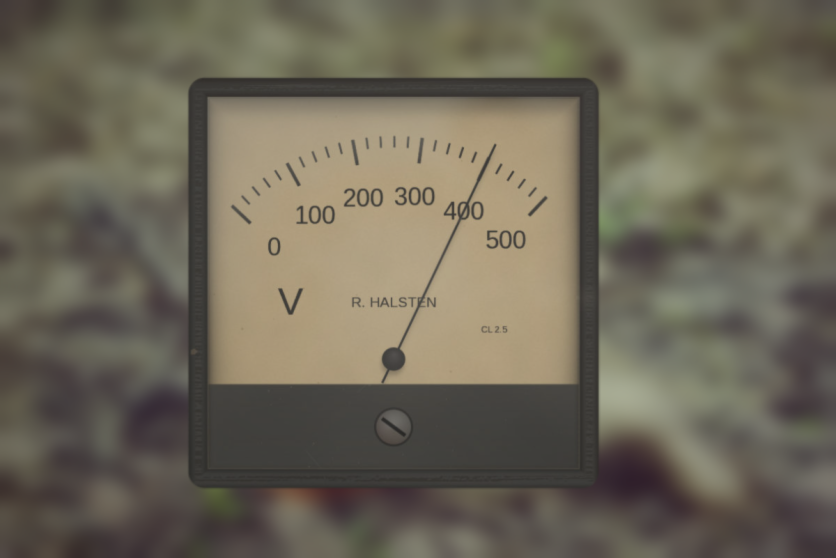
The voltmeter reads 400 V
